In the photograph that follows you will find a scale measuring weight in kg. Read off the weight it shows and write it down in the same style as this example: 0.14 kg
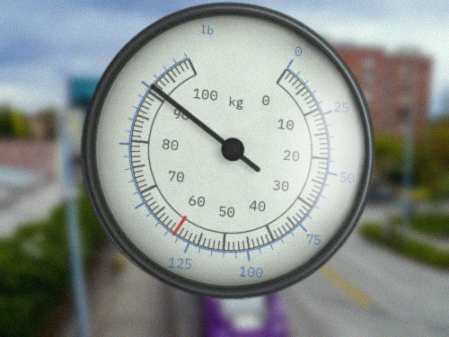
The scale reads 91 kg
